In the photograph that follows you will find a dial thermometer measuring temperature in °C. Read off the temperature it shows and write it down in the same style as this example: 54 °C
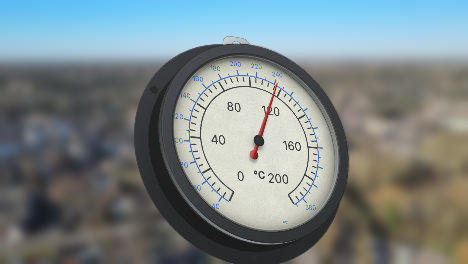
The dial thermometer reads 116 °C
